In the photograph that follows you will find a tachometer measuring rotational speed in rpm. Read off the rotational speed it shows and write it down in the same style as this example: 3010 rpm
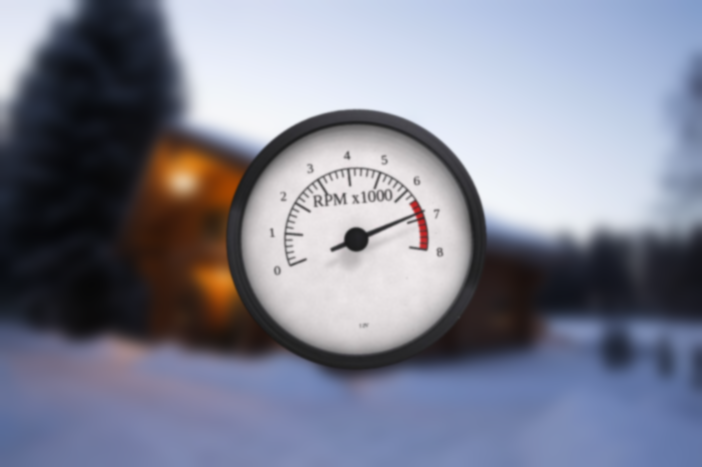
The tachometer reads 6800 rpm
